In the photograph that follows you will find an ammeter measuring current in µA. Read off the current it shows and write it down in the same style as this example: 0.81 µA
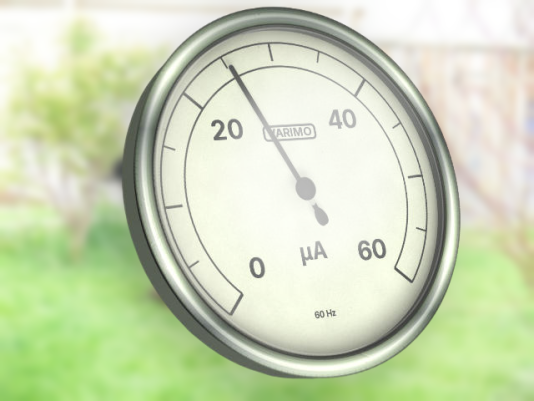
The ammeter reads 25 µA
